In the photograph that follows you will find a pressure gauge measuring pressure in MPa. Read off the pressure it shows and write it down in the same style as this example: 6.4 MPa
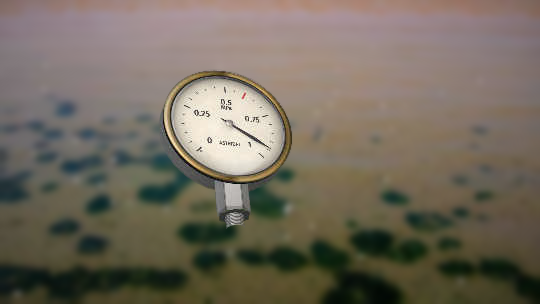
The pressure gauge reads 0.95 MPa
